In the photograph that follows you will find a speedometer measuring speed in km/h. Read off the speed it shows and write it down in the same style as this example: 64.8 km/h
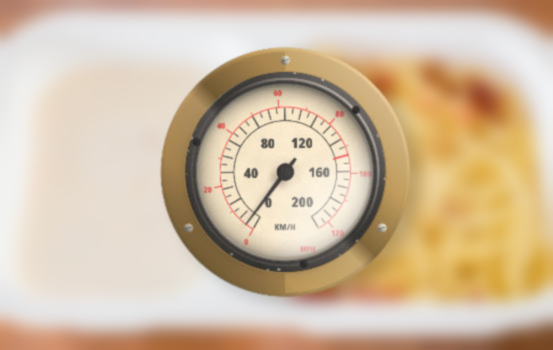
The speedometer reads 5 km/h
